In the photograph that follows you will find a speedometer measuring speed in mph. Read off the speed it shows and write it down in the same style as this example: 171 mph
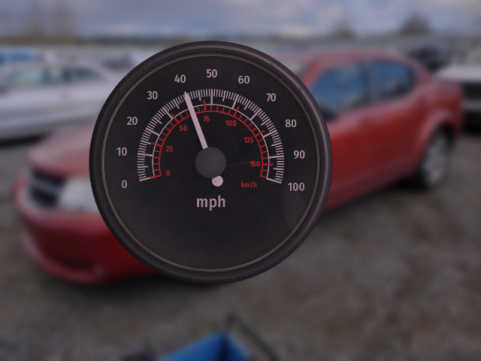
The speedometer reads 40 mph
